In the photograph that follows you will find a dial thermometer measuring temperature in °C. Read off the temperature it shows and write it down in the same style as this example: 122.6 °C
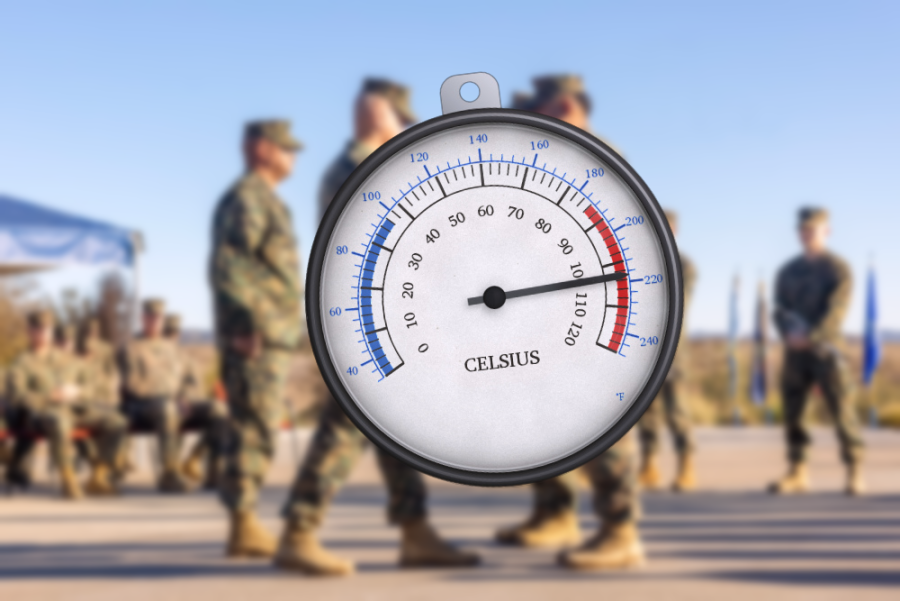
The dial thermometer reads 103 °C
